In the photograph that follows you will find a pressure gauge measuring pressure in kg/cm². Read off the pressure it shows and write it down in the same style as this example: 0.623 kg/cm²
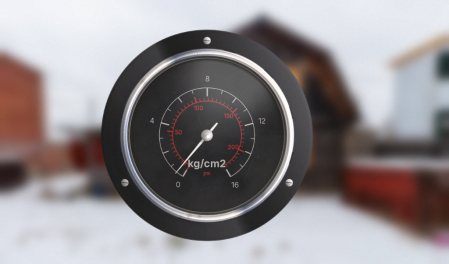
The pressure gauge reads 0.5 kg/cm²
